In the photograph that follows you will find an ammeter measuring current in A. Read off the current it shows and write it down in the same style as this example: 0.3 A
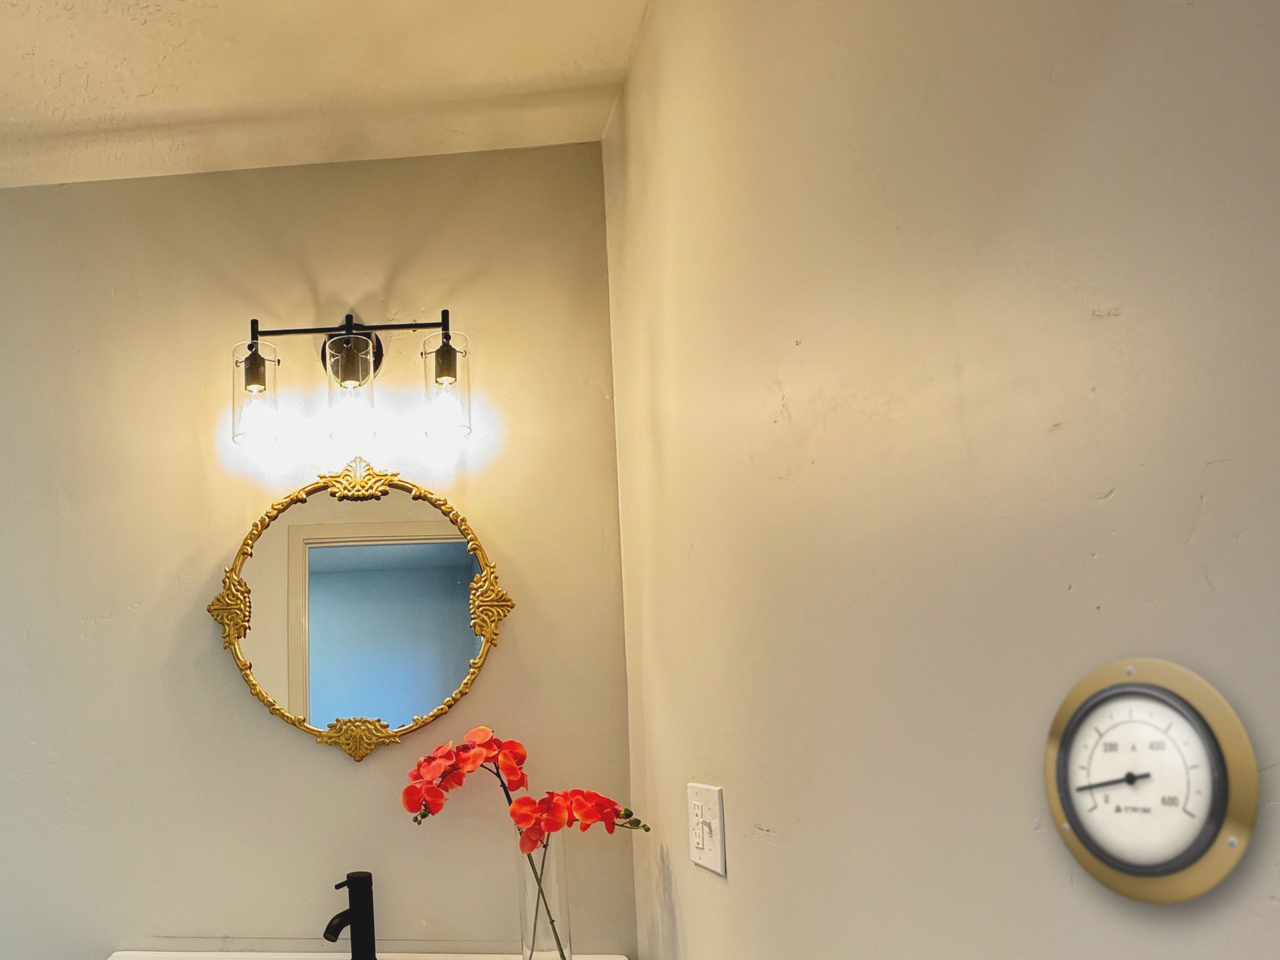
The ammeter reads 50 A
